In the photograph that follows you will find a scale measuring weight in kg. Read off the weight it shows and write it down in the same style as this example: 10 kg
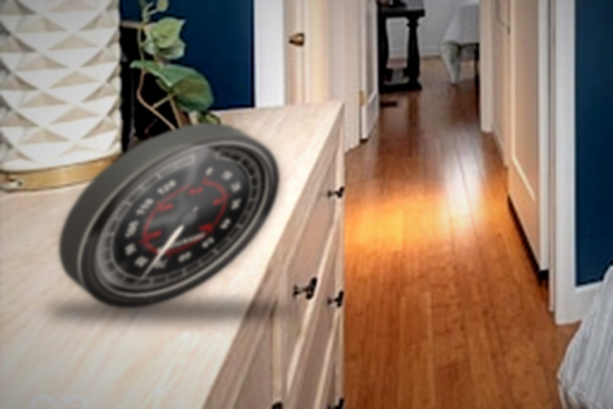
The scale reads 75 kg
